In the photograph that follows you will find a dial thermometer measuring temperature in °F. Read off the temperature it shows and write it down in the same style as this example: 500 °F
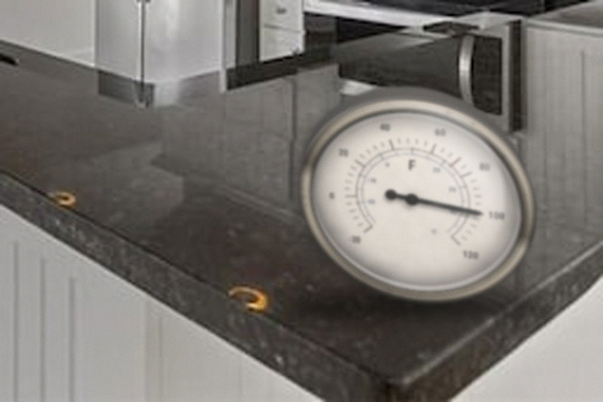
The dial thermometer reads 100 °F
